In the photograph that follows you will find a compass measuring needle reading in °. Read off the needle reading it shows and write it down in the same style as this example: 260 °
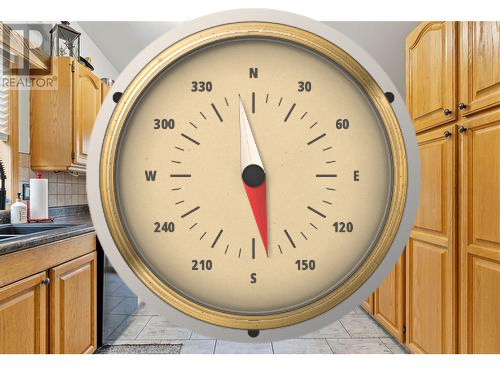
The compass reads 170 °
